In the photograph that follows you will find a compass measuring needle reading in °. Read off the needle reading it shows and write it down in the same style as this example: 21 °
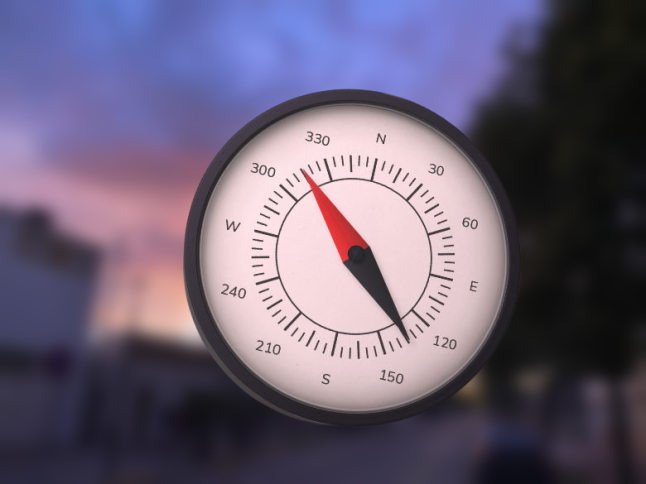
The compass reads 315 °
